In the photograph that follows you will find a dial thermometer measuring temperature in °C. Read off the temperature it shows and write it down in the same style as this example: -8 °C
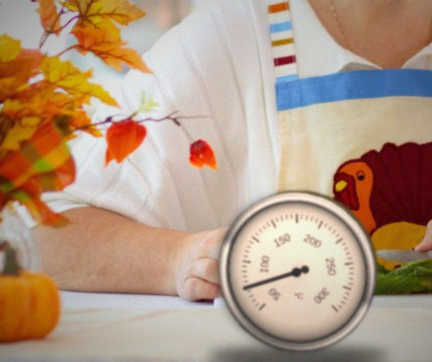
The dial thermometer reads 75 °C
